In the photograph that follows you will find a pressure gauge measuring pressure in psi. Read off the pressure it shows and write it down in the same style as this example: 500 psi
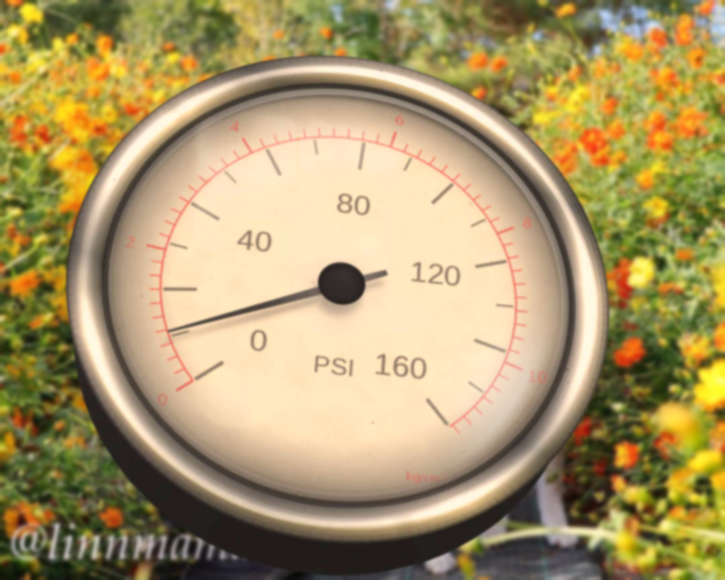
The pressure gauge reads 10 psi
